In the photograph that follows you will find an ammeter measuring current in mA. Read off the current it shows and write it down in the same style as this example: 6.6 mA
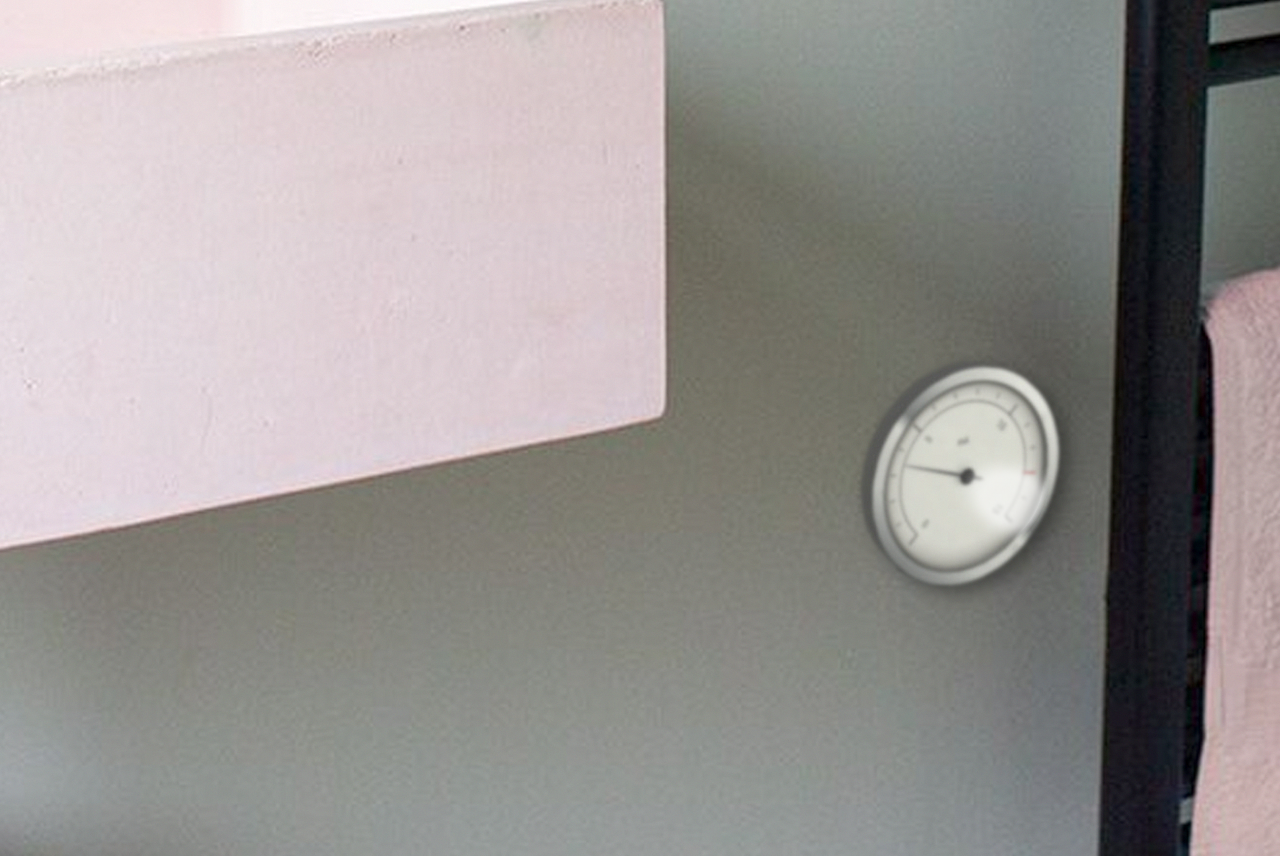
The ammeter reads 3.5 mA
